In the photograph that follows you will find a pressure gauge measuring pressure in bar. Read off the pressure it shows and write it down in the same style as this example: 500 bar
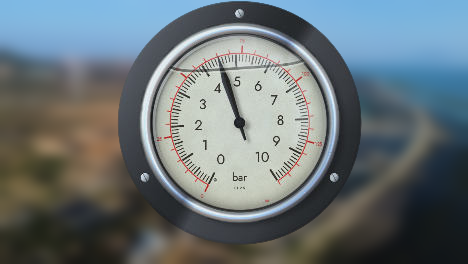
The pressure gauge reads 4.5 bar
